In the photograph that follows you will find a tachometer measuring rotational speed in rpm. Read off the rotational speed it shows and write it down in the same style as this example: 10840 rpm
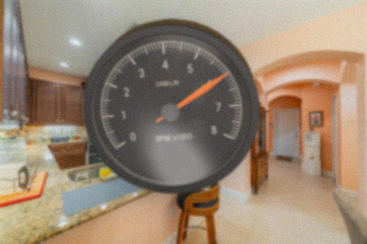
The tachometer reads 6000 rpm
